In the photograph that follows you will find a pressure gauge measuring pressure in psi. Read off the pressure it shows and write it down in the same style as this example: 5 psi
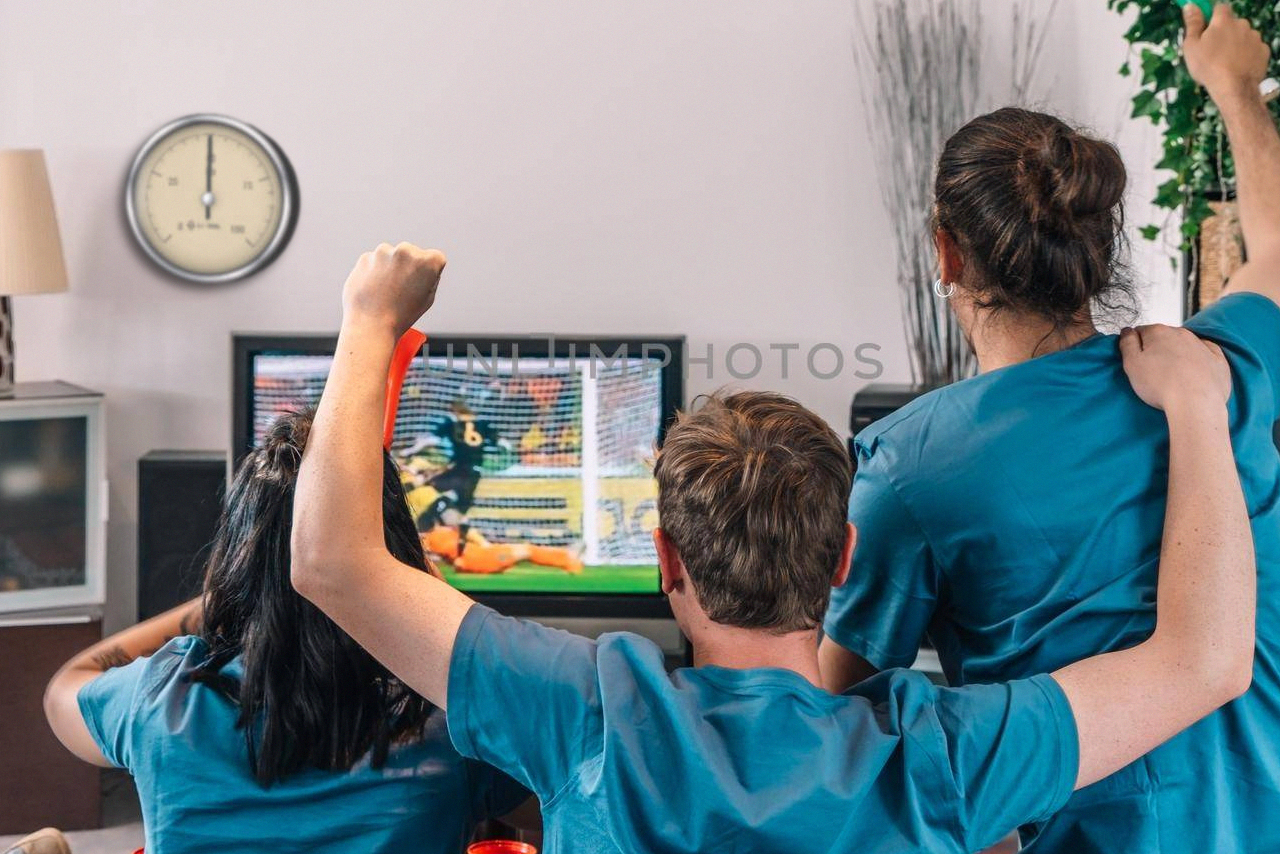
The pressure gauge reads 50 psi
